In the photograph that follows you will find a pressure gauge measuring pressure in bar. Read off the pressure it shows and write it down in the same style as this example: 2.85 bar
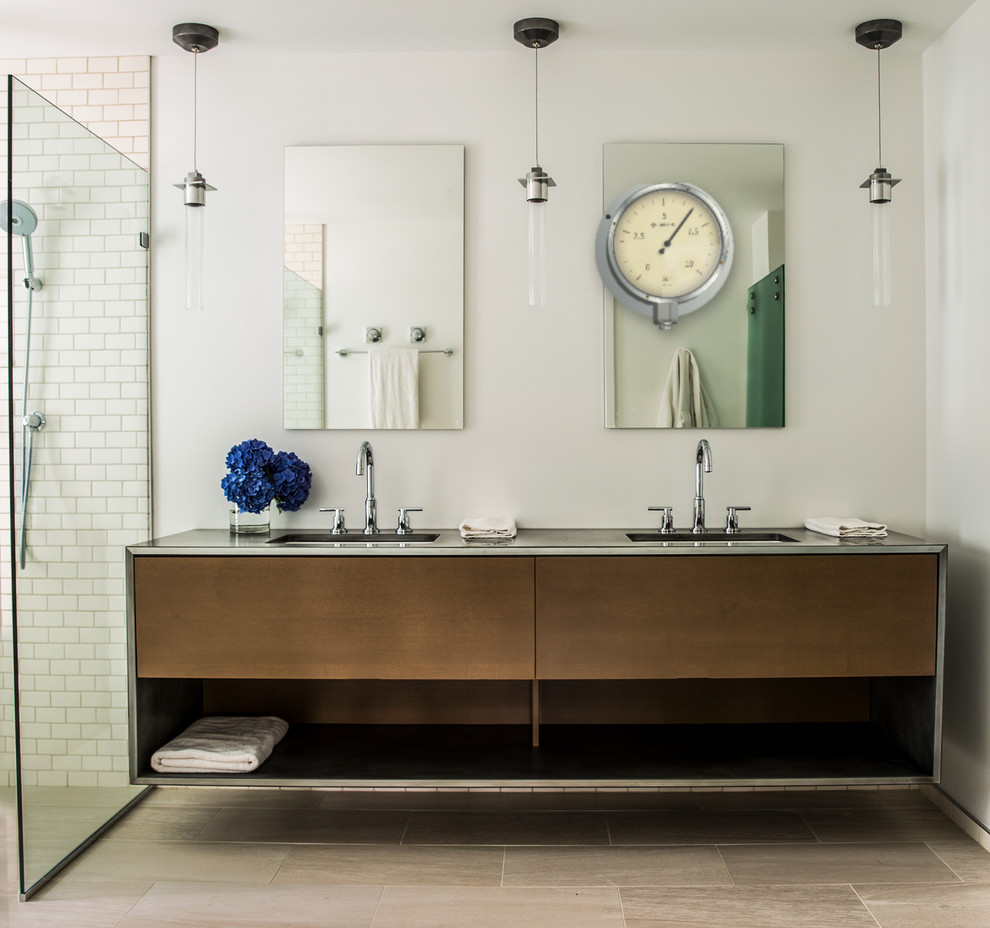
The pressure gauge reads 6.5 bar
